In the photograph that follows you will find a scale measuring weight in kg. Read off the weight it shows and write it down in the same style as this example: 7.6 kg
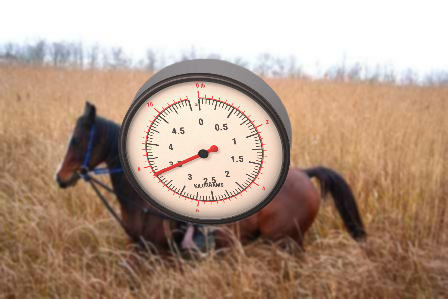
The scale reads 3.5 kg
